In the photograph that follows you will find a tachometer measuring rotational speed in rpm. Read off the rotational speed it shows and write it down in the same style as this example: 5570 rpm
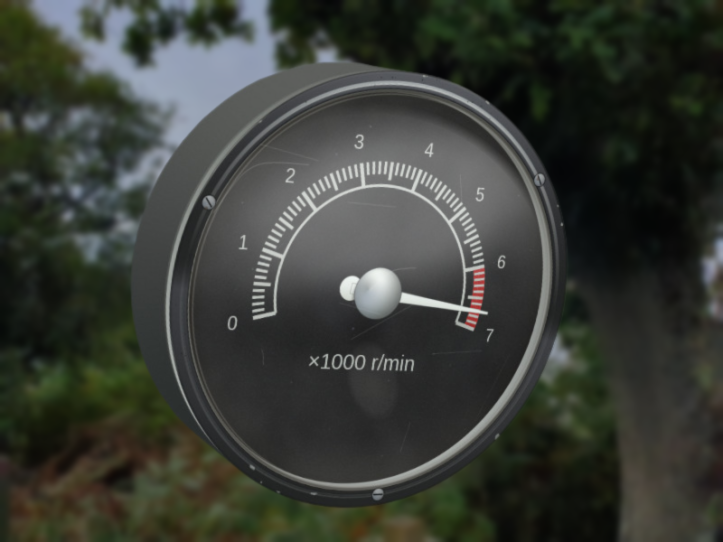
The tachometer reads 6700 rpm
